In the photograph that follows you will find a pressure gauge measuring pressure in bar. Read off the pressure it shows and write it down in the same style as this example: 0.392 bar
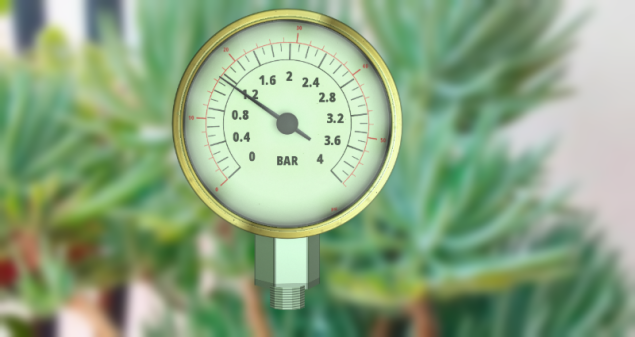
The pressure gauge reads 1.15 bar
